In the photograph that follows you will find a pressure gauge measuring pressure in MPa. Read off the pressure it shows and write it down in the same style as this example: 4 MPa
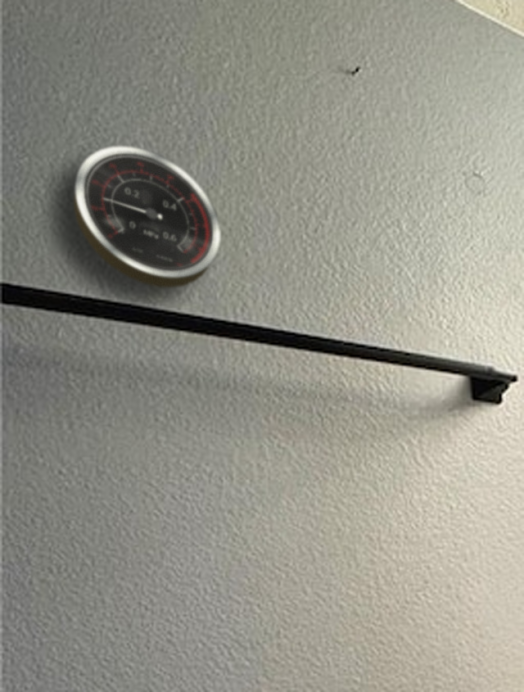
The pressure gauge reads 0.1 MPa
